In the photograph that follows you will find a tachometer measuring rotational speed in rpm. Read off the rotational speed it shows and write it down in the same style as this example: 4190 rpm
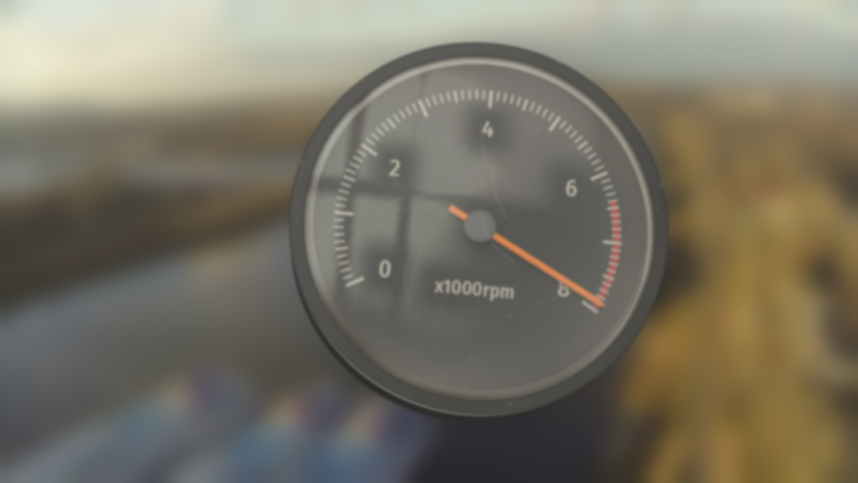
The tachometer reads 7900 rpm
